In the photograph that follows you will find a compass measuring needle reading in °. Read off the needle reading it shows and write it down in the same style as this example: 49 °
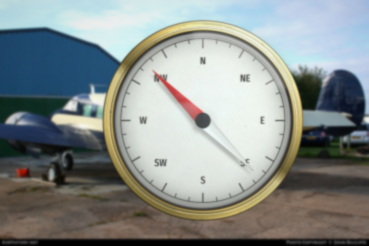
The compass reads 315 °
